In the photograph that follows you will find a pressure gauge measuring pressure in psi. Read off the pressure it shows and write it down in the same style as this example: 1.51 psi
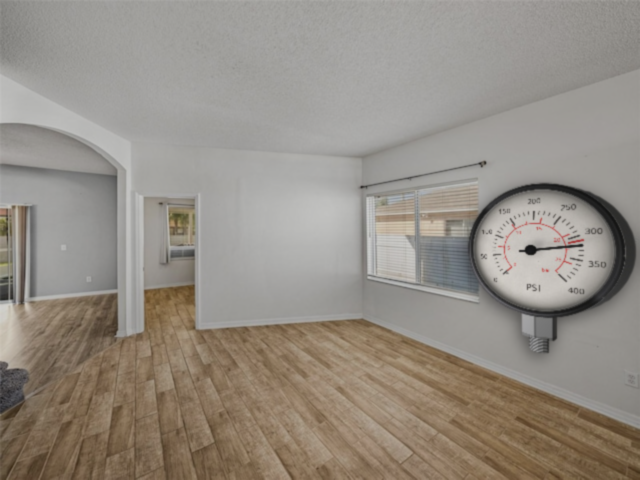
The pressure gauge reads 320 psi
